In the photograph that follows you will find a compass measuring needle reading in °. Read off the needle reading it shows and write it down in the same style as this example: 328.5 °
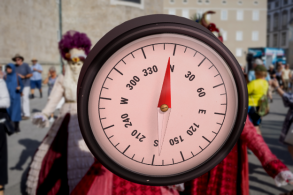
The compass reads 355 °
